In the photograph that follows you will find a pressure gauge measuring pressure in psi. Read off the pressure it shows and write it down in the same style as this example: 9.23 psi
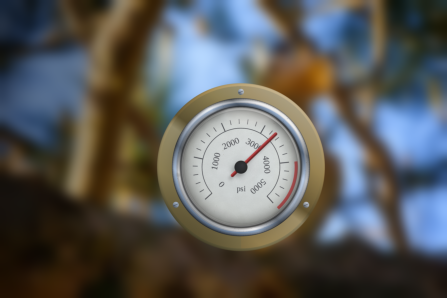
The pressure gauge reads 3300 psi
